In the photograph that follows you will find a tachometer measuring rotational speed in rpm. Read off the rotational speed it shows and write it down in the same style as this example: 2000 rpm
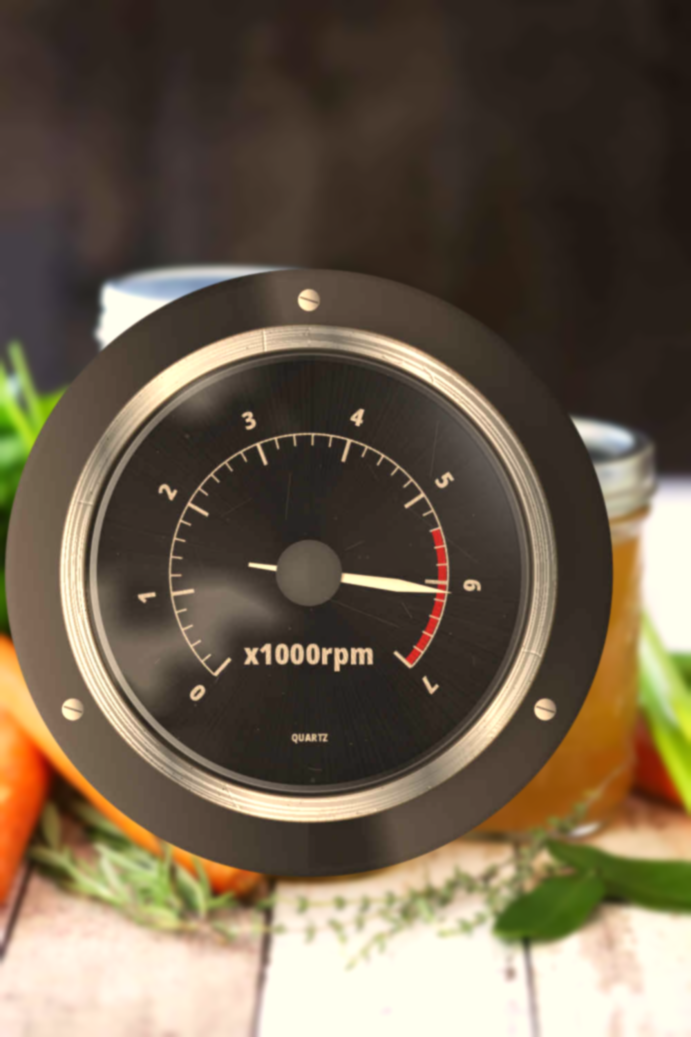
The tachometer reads 6100 rpm
